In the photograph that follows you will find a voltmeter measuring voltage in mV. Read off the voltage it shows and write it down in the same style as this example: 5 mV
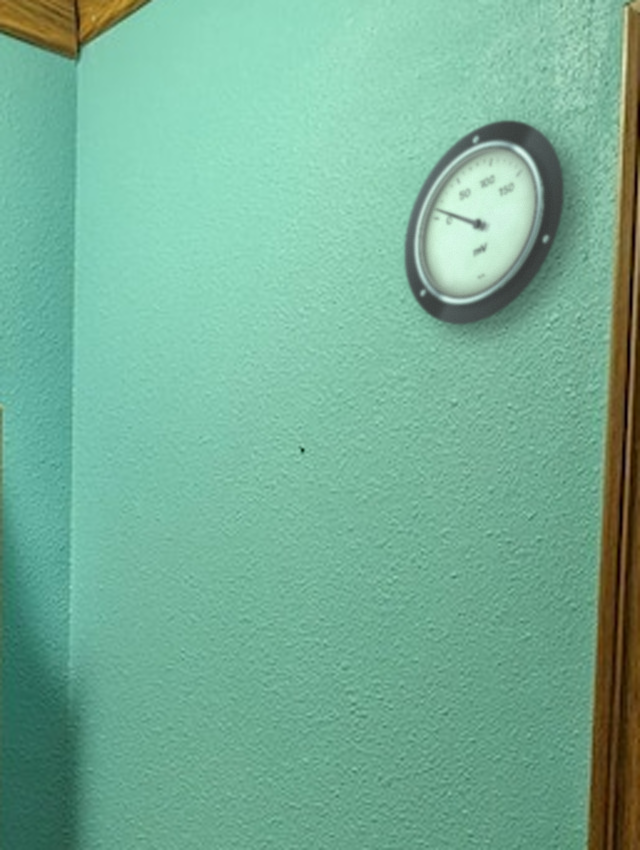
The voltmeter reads 10 mV
